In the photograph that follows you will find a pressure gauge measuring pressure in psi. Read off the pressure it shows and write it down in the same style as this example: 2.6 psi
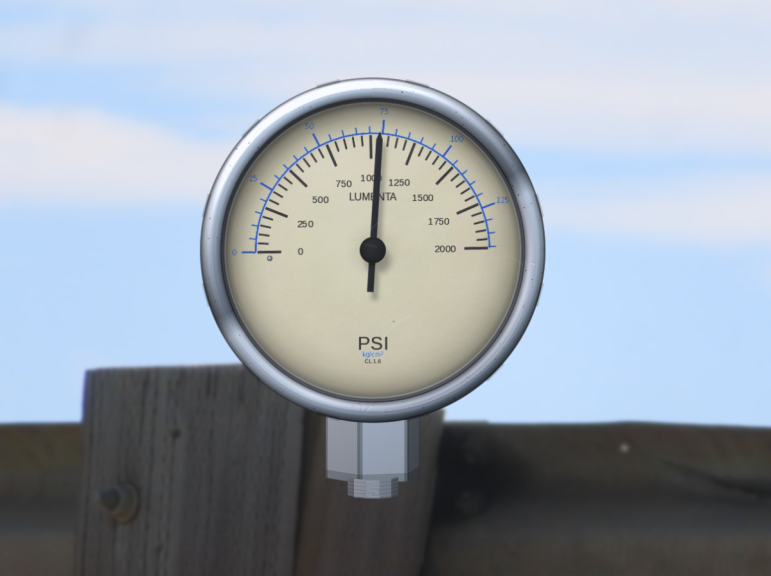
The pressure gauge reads 1050 psi
